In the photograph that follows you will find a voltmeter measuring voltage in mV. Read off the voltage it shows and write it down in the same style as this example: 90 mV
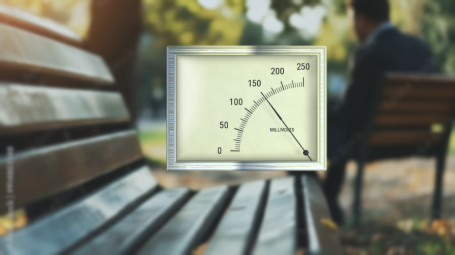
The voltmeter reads 150 mV
